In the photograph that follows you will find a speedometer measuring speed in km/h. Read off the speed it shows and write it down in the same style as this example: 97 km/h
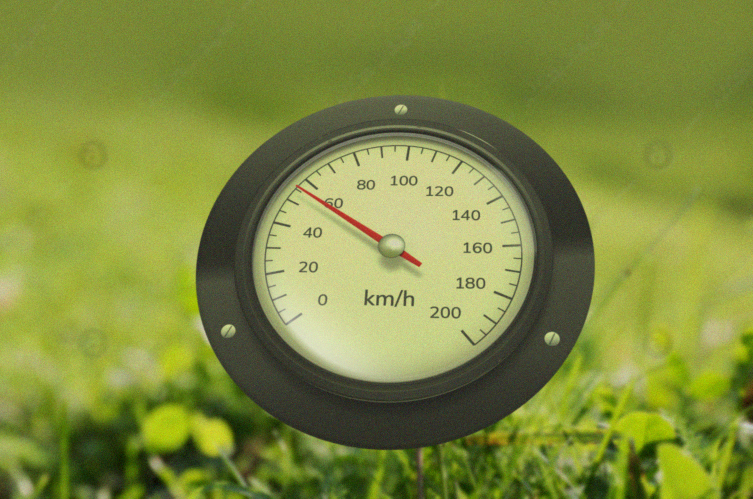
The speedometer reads 55 km/h
